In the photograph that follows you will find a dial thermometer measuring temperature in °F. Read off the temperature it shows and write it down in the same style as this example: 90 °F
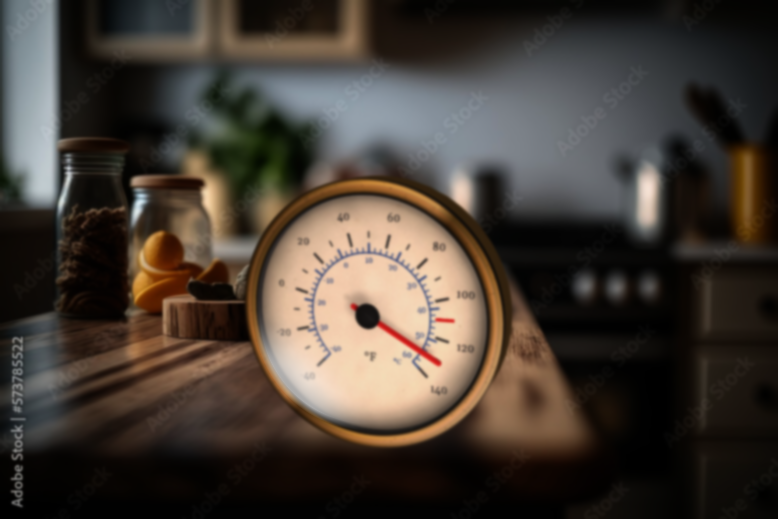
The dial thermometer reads 130 °F
